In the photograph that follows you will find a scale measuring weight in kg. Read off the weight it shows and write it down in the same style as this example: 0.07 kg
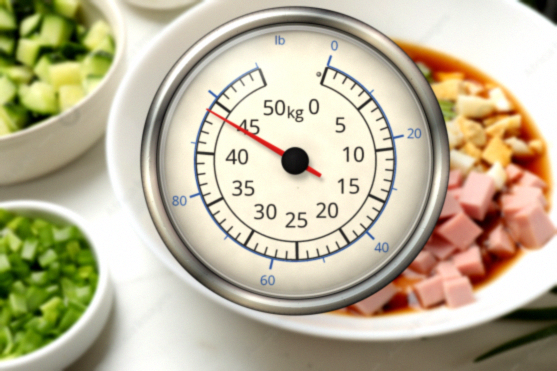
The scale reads 44 kg
